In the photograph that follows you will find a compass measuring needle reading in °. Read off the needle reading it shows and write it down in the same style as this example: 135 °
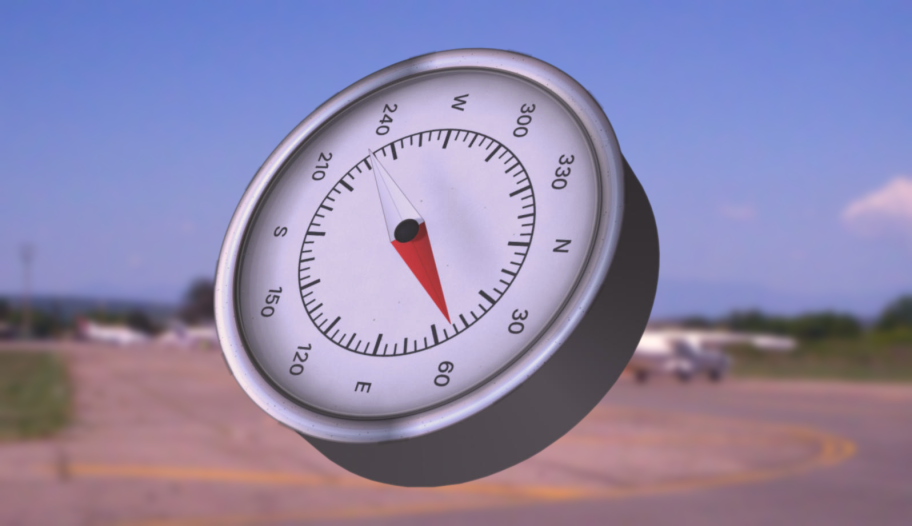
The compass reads 50 °
